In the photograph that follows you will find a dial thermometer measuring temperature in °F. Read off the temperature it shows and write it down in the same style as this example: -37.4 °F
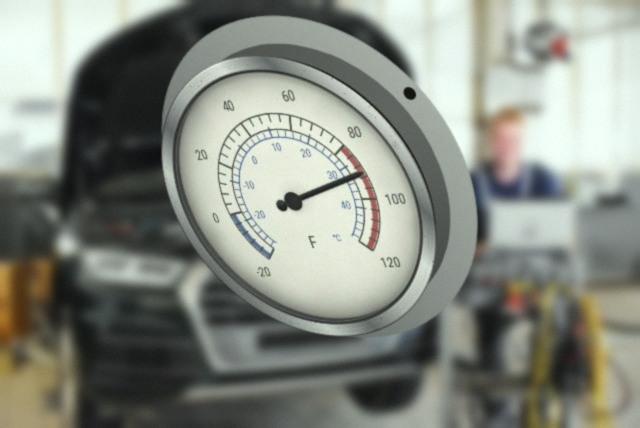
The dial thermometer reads 90 °F
